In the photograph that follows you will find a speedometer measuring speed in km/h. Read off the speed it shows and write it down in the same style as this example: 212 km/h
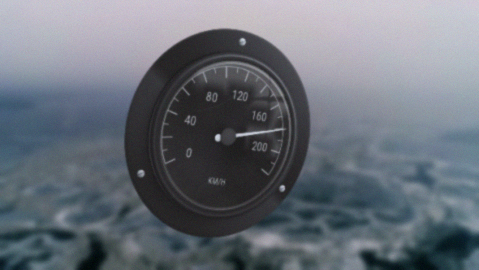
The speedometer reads 180 km/h
